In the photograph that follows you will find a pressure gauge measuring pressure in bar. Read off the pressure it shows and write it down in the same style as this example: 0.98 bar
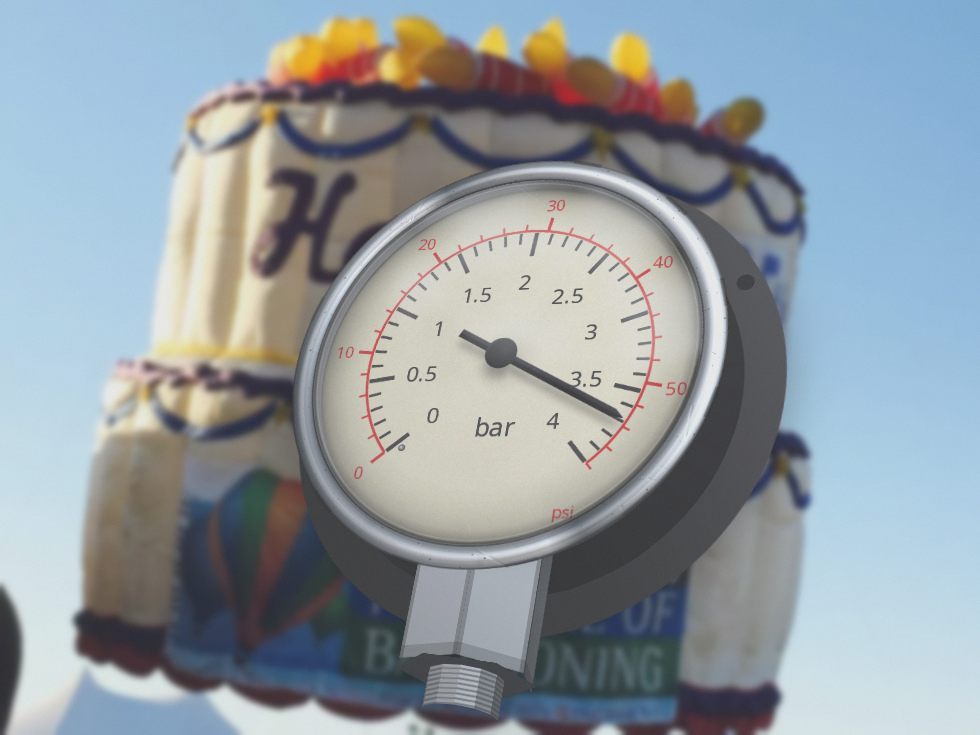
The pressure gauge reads 3.7 bar
